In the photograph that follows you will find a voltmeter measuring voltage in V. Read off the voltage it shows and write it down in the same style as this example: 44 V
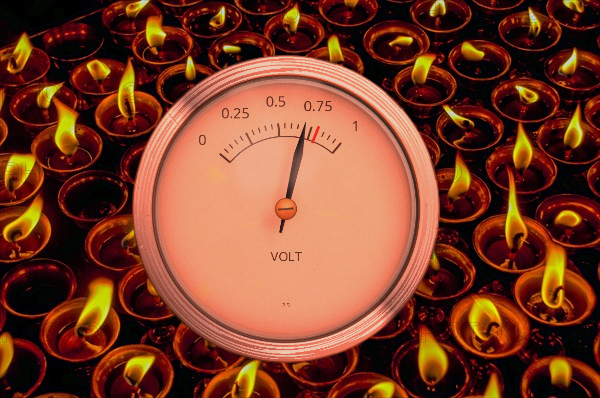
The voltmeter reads 0.7 V
